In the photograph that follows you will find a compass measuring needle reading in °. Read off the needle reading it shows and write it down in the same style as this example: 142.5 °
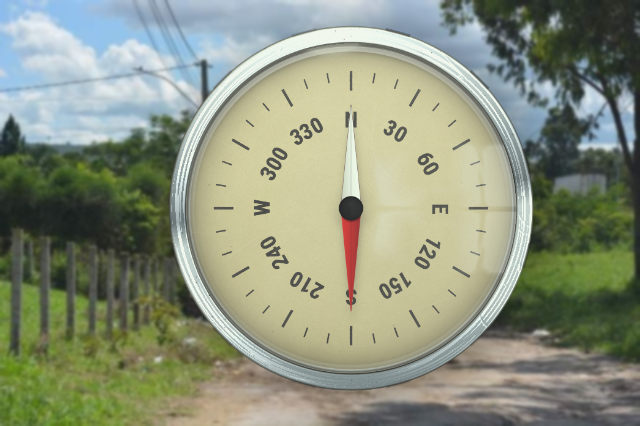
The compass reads 180 °
